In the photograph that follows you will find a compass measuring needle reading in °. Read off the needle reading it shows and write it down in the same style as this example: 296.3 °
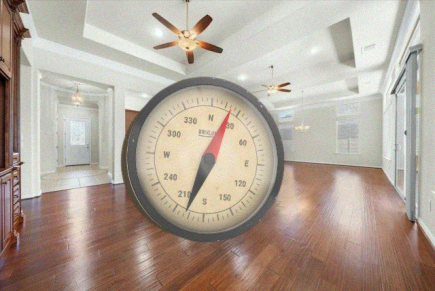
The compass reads 20 °
